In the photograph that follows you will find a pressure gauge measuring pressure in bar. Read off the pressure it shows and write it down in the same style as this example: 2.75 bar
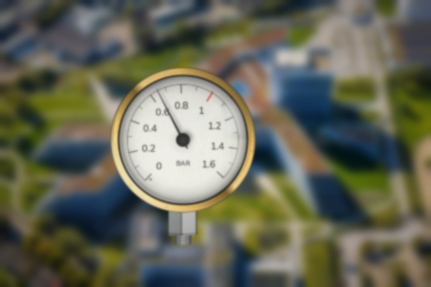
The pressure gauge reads 0.65 bar
